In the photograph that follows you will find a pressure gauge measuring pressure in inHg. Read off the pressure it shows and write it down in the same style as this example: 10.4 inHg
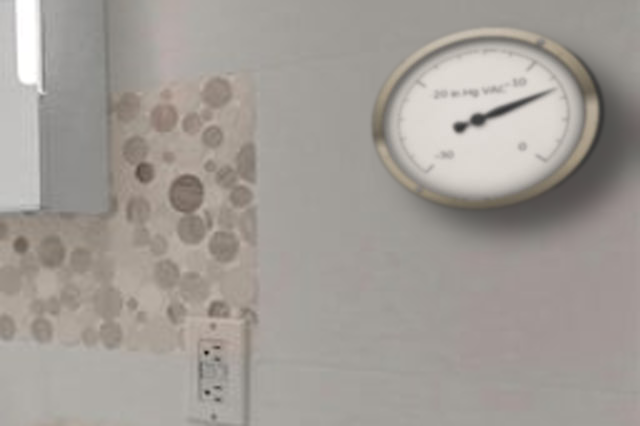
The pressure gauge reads -7 inHg
